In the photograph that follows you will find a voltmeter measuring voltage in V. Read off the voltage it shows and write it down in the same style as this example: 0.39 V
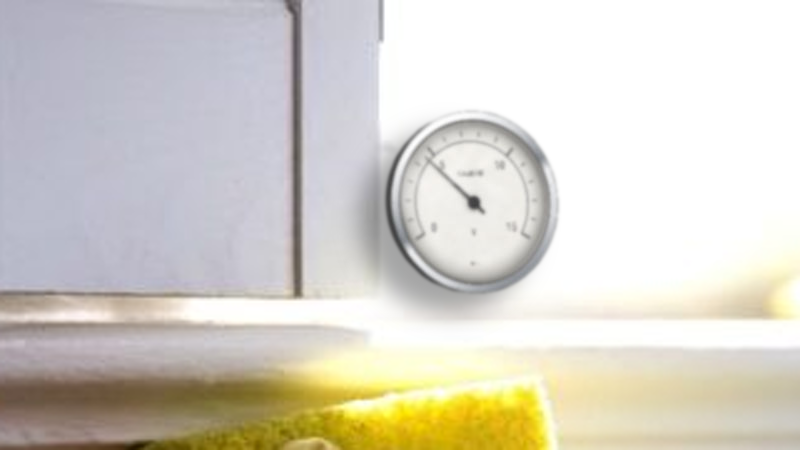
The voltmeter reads 4.5 V
